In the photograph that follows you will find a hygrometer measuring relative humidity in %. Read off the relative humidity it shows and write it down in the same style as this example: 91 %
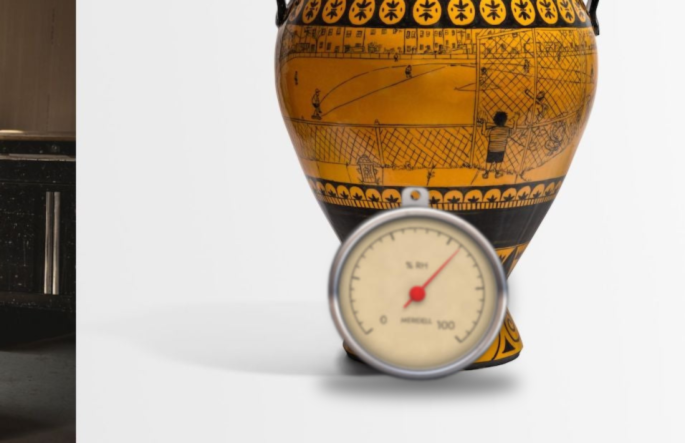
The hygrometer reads 64 %
